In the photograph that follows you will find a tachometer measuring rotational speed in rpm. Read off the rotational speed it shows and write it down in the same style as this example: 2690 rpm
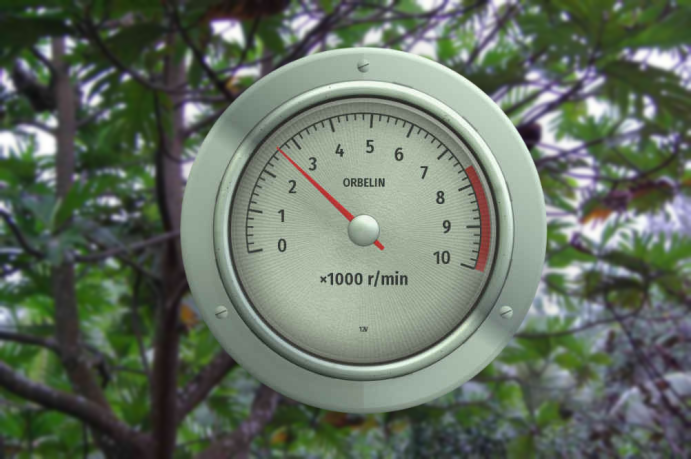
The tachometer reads 2600 rpm
